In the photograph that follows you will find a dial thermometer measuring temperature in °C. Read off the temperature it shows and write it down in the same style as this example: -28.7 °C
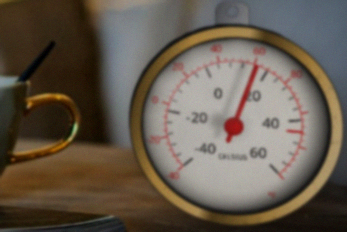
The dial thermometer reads 16 °C
